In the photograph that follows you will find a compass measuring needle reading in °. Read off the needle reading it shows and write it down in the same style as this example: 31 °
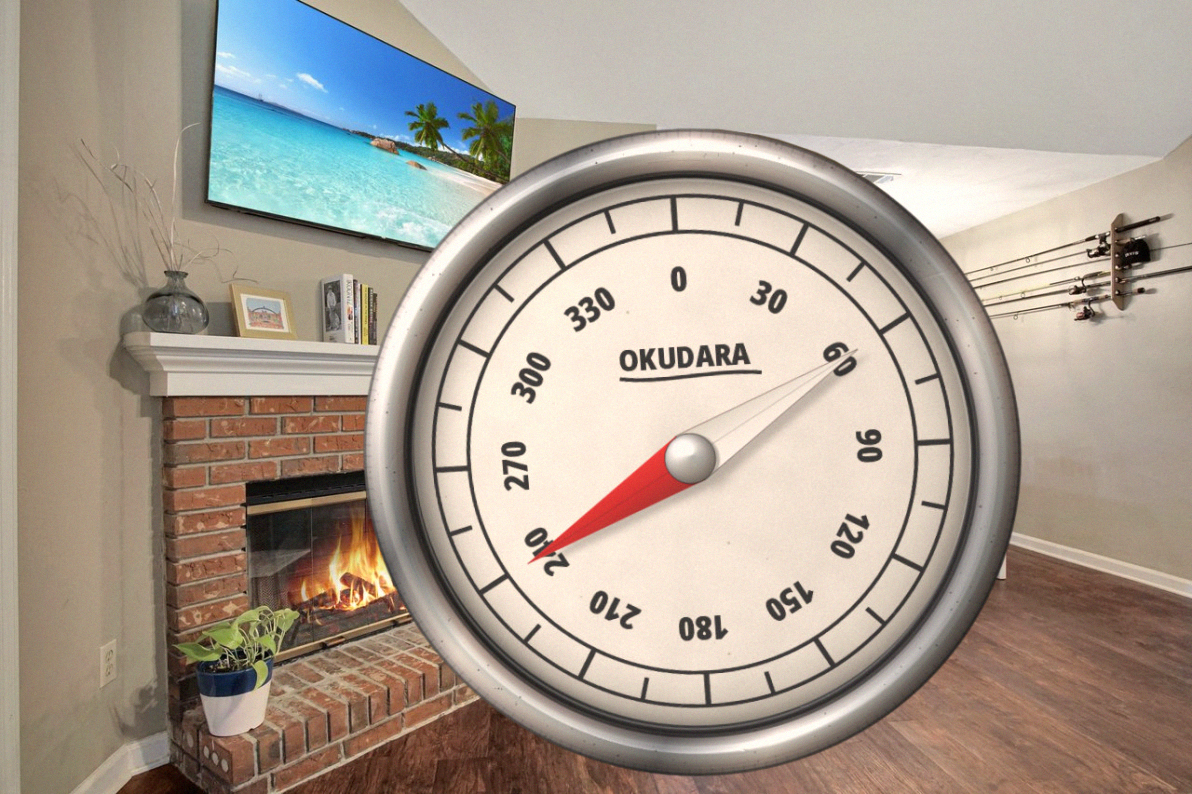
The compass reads 240 °
